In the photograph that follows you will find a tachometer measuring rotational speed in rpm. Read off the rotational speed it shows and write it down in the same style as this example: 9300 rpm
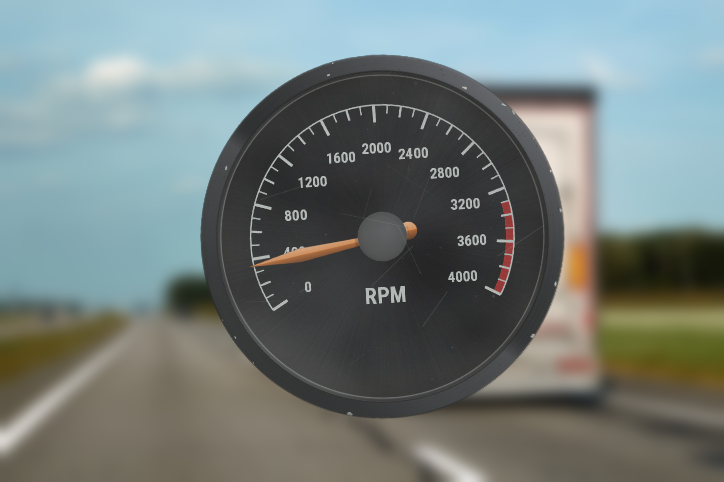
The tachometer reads 350 rpm
